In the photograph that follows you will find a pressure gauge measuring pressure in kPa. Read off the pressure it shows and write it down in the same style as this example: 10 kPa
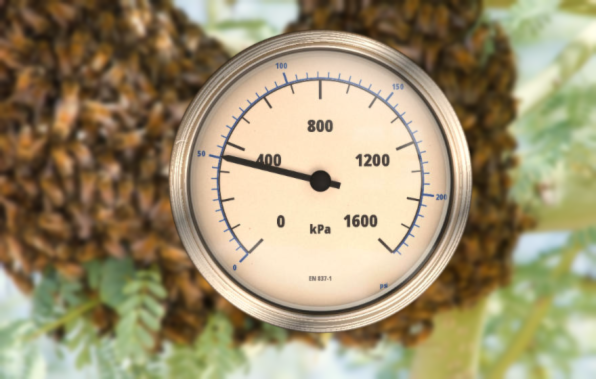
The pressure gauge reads 350 kPa
